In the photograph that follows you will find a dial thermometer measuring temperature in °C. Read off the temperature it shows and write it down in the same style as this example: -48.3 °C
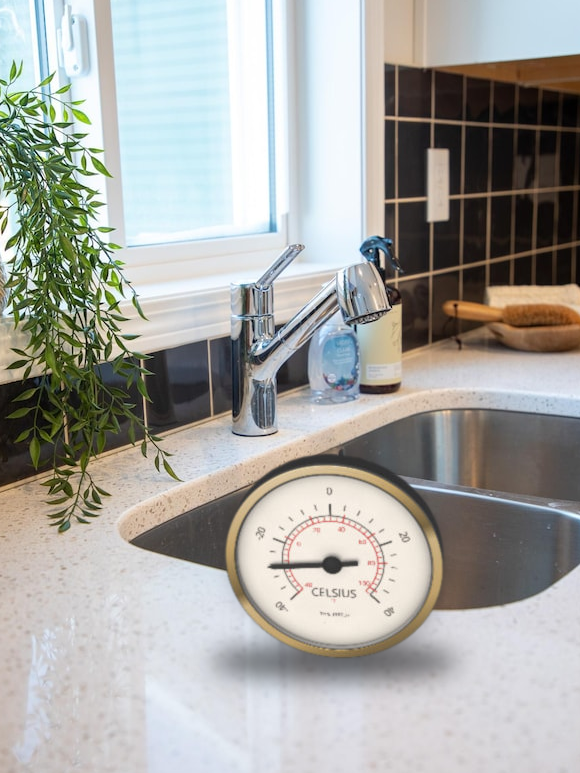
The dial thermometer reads -28 °C
